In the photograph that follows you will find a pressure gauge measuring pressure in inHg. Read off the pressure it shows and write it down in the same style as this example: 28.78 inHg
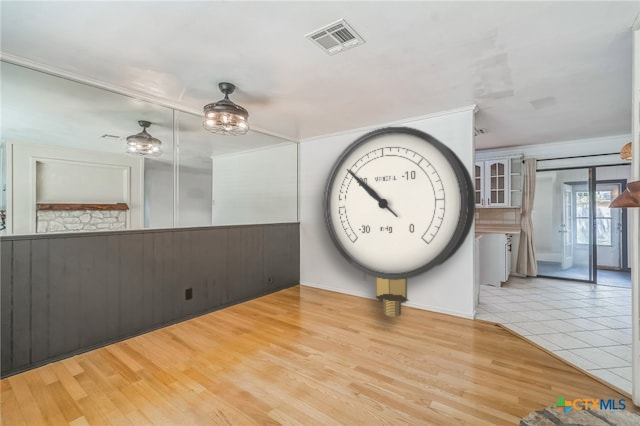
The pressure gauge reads -20 inHg
